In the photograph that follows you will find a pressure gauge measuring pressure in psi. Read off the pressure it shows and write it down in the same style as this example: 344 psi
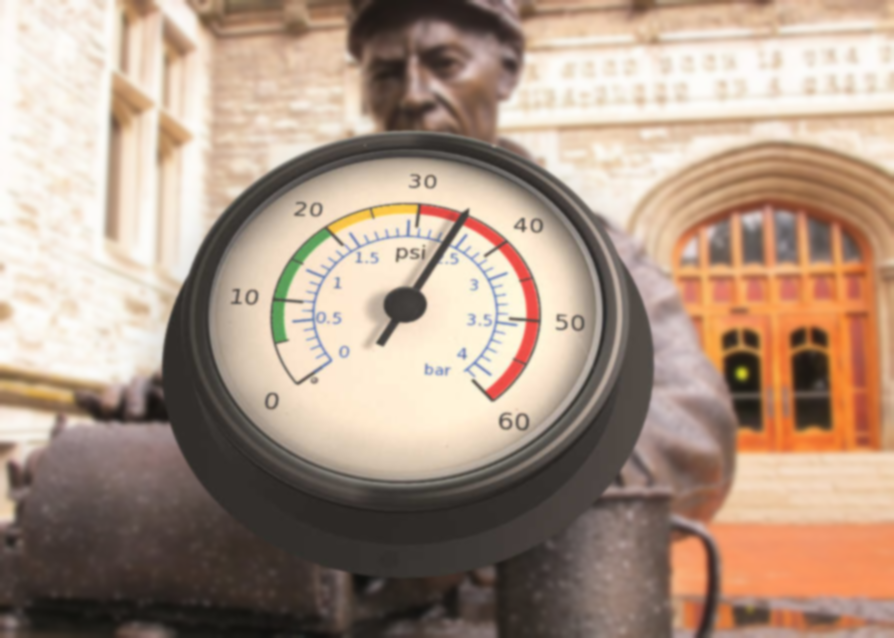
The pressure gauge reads 35 psi
